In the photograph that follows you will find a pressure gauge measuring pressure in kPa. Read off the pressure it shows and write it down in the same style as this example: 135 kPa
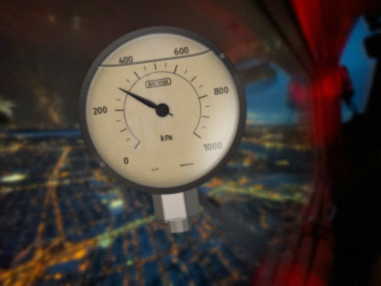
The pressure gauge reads 300 kPa
